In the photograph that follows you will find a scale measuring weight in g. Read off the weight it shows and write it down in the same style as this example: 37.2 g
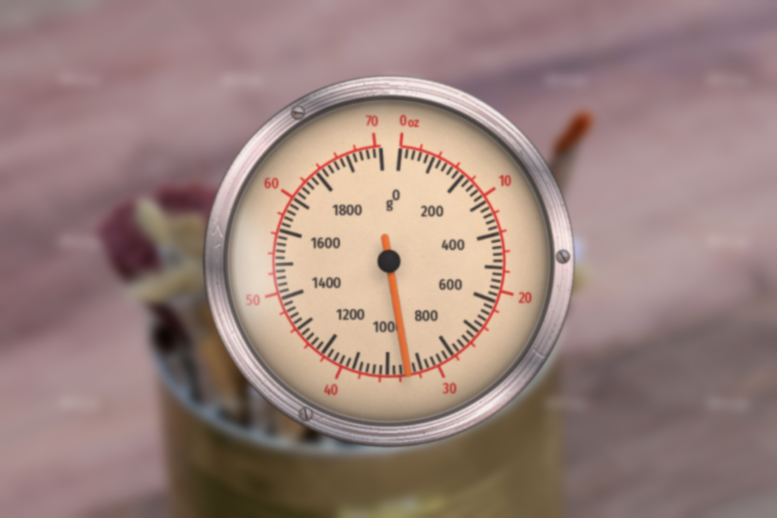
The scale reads 940 g
